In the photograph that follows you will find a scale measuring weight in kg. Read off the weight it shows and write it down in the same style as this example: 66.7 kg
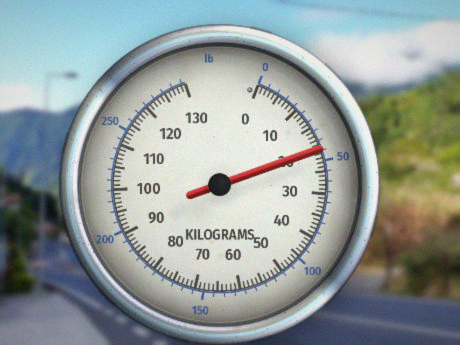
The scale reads 20 kg
